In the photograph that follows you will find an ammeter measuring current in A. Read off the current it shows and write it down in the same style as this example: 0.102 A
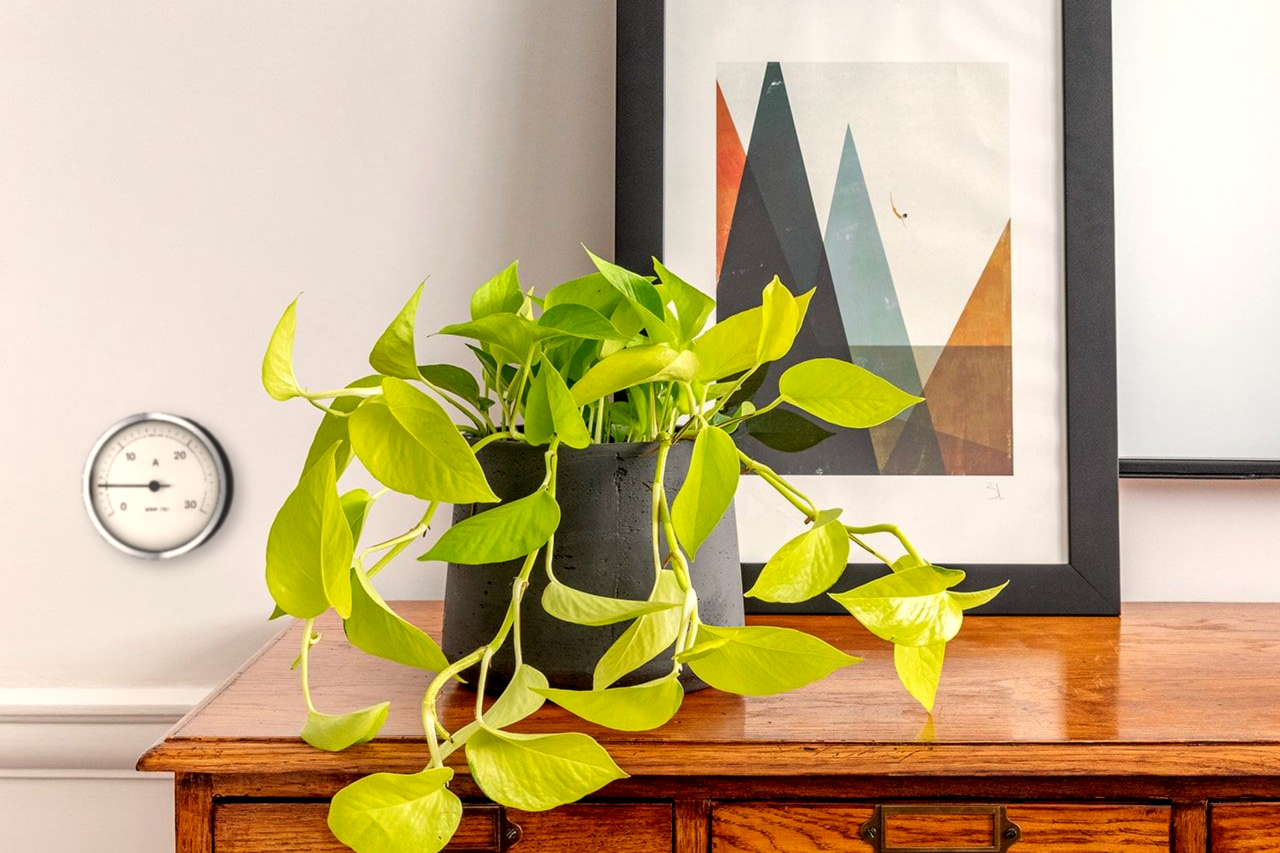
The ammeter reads 4 A
